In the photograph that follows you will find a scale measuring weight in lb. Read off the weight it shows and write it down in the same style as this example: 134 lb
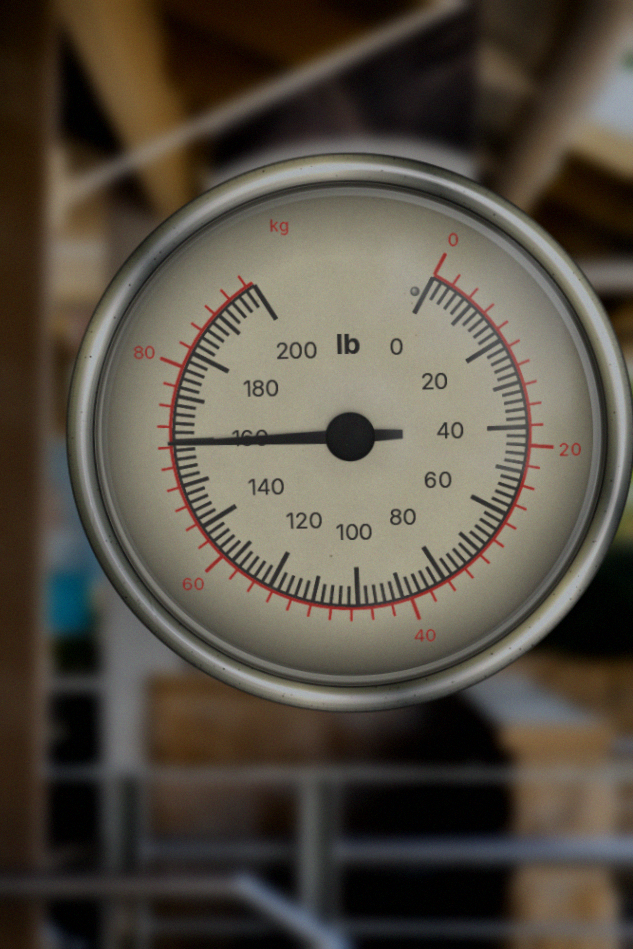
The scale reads 160 lb
